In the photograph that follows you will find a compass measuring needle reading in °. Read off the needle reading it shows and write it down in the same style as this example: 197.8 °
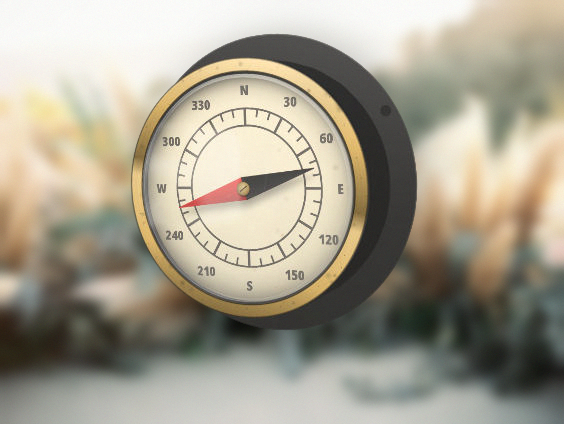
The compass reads 255 °
